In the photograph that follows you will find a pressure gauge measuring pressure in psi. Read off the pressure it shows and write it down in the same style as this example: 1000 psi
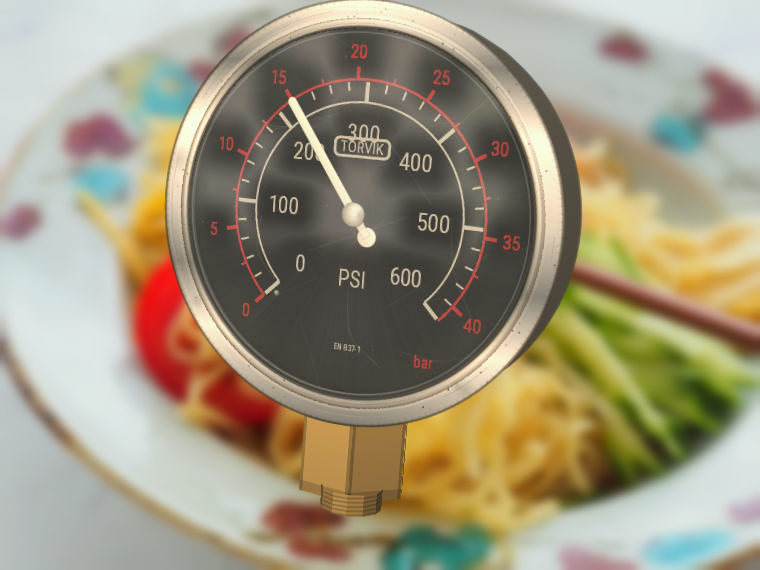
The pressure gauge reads 220 psi
